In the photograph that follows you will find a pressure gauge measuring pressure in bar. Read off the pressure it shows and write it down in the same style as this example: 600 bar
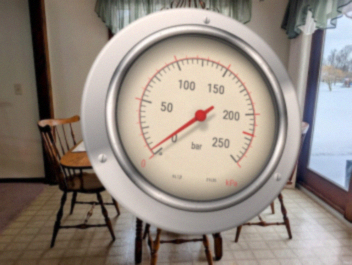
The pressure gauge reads 5 bar
